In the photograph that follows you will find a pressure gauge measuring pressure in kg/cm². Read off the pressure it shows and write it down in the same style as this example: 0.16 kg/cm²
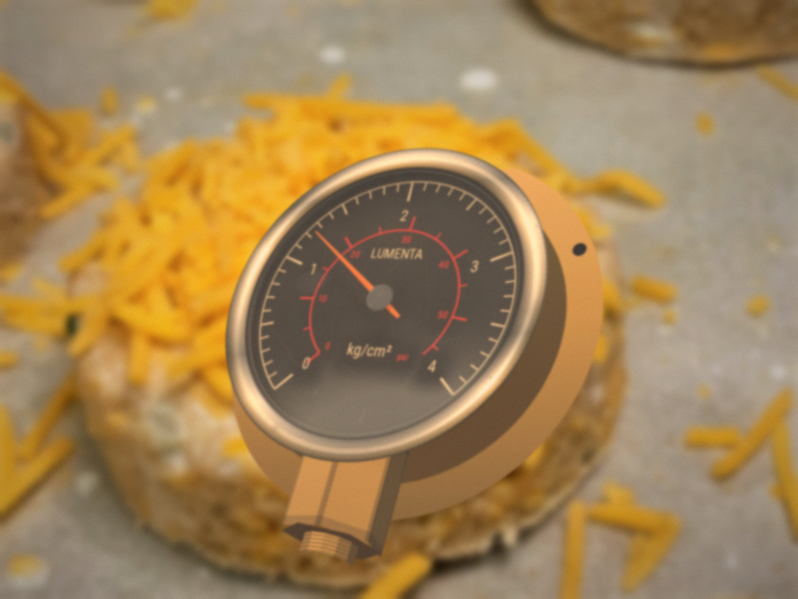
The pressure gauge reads 1.25 kg/cm²
